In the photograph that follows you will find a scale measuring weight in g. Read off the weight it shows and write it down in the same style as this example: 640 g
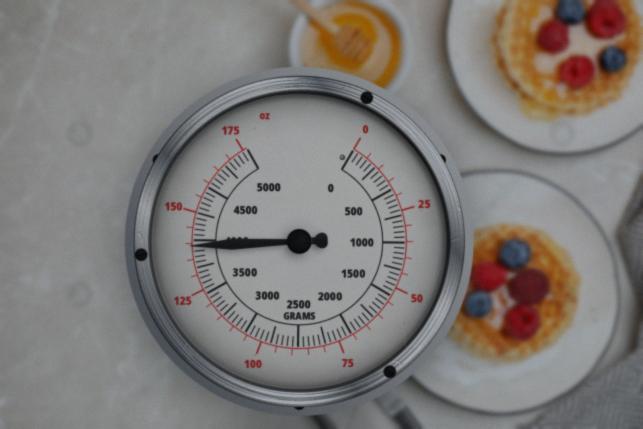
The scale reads 3950 g
